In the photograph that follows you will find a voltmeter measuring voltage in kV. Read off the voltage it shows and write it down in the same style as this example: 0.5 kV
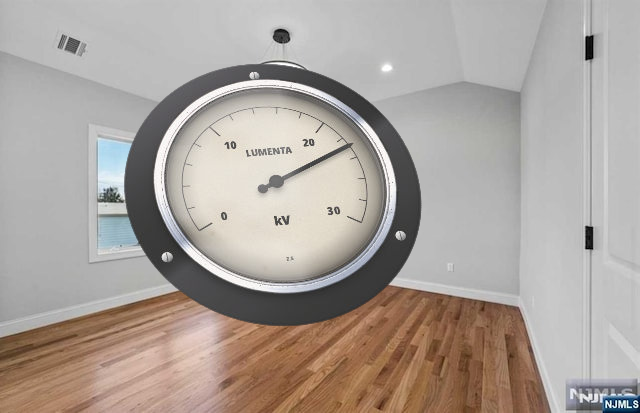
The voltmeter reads 23 kV
